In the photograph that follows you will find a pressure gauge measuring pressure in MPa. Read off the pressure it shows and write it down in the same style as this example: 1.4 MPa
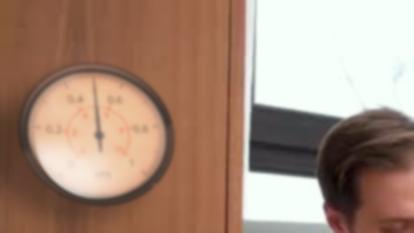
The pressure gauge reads 0.5 MPa
